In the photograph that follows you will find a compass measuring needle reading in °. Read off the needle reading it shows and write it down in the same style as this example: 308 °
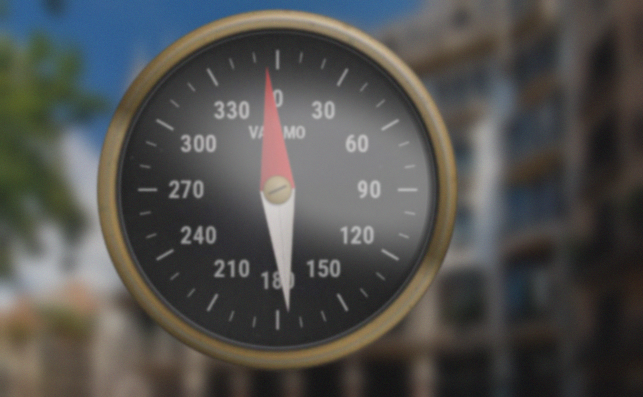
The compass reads 355 °
